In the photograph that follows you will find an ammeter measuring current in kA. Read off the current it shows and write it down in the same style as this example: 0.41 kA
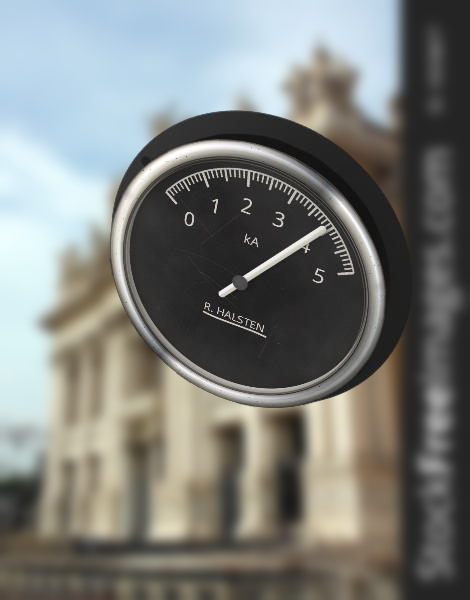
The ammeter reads 3.9 kA
